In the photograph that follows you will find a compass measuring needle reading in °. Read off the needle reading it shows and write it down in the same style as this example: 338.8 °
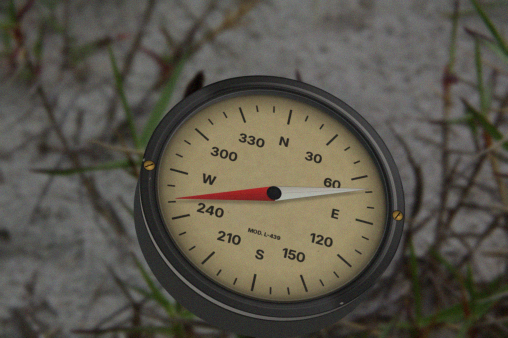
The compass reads 250 °
